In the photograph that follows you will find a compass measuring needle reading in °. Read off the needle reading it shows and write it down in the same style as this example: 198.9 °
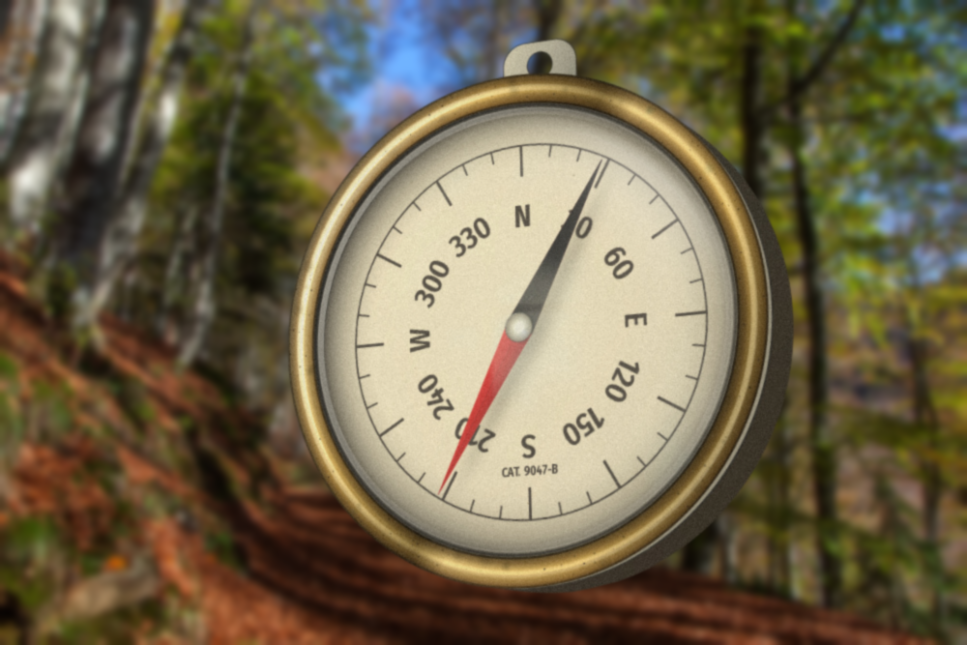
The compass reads 210 °
